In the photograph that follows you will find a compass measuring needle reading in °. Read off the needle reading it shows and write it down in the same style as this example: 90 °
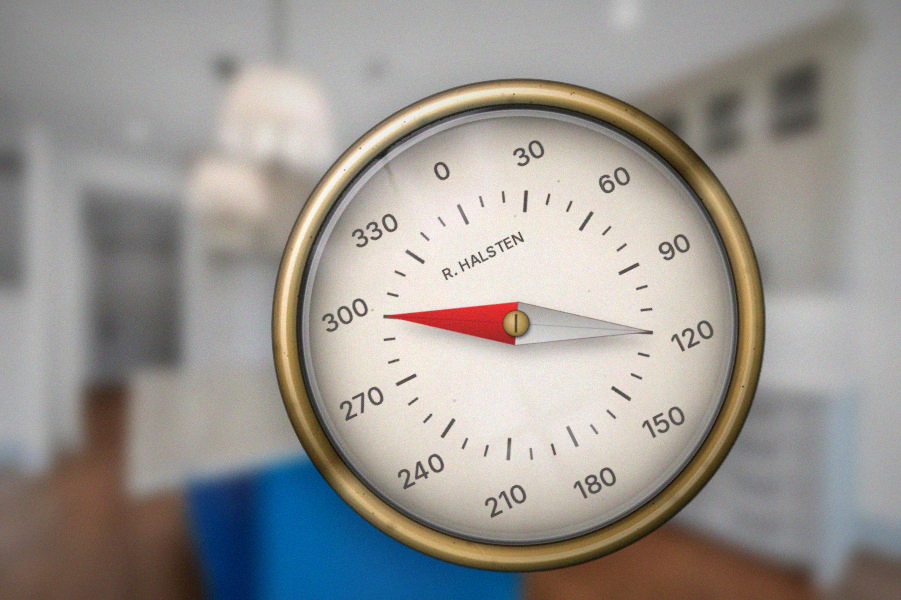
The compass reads 300 °
